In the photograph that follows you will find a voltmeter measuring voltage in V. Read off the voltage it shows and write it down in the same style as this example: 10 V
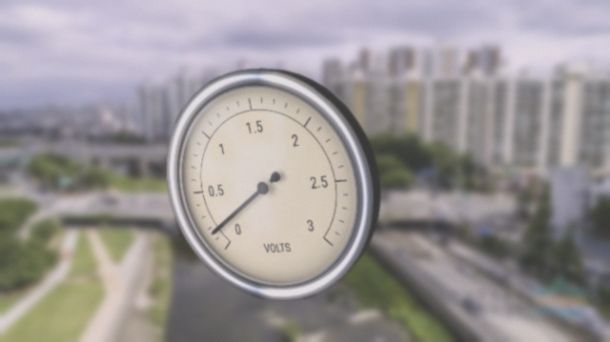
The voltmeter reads 0.15 V
